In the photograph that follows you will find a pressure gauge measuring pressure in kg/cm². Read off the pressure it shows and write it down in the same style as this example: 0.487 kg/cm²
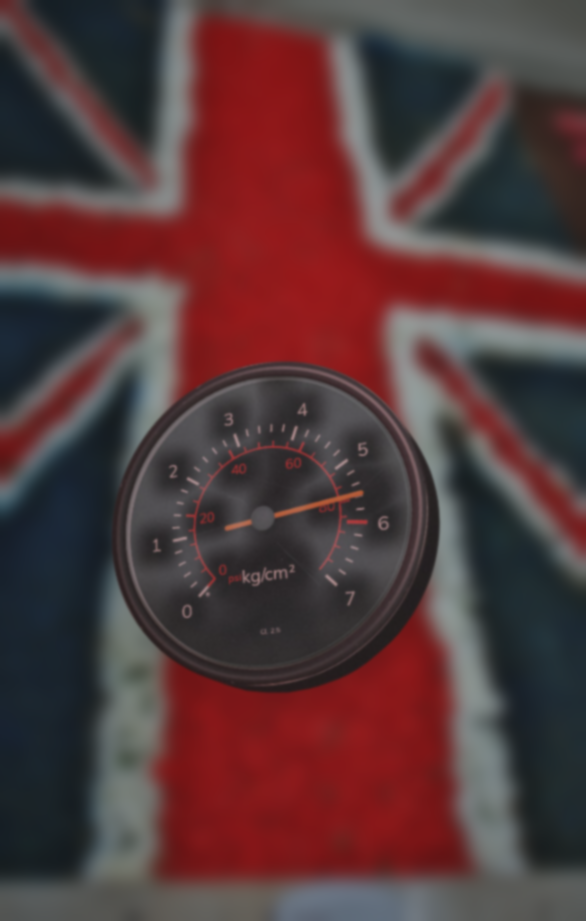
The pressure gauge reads 5.6 kg/cm²
